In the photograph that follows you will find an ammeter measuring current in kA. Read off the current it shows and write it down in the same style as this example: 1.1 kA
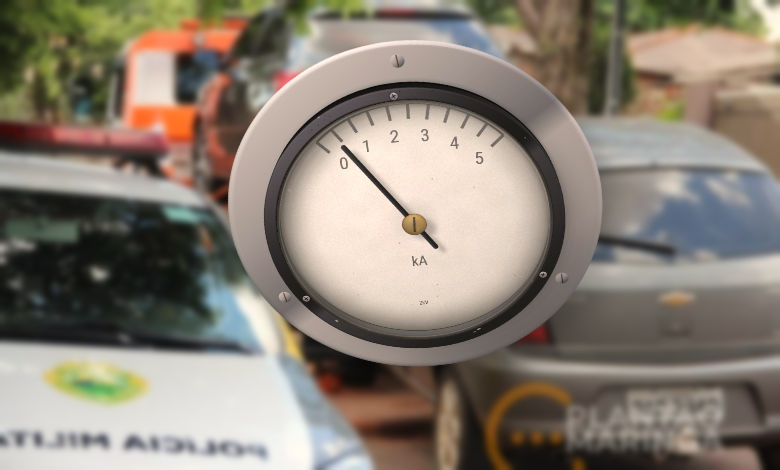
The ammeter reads 0.5 kA
